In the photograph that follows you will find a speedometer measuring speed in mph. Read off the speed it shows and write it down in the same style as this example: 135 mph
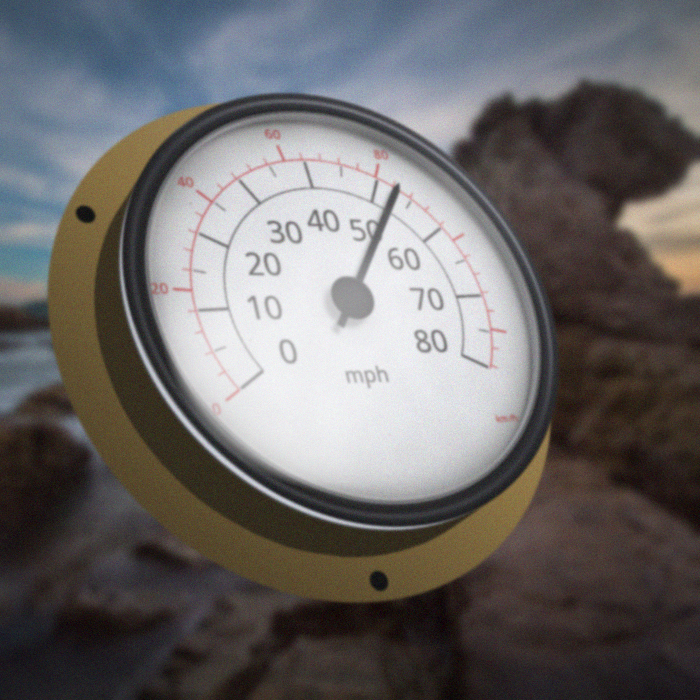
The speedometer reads 52.5 mph
